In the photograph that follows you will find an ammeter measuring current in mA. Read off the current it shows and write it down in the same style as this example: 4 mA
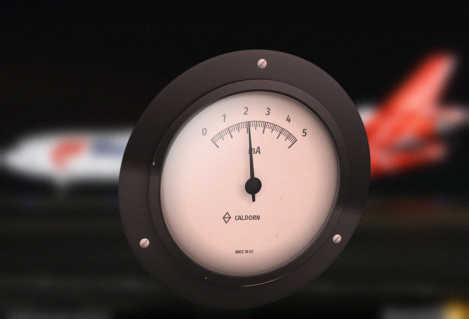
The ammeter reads 2 mA
